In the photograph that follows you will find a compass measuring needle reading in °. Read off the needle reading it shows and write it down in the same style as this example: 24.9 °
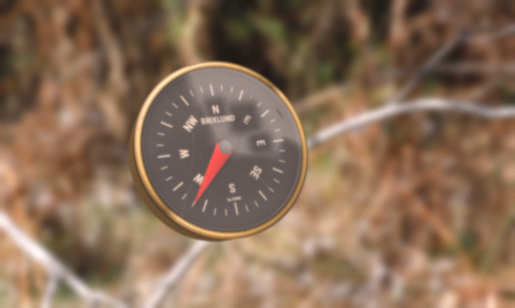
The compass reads 220 °
